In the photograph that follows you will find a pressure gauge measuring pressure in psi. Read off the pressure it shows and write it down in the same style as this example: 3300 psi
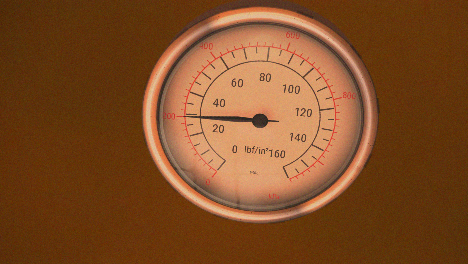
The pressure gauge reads 30 psi
